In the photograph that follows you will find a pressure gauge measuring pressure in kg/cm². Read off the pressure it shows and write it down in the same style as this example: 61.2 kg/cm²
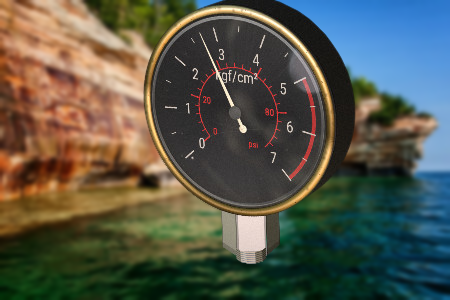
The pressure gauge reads 2.75 kg/cm²
